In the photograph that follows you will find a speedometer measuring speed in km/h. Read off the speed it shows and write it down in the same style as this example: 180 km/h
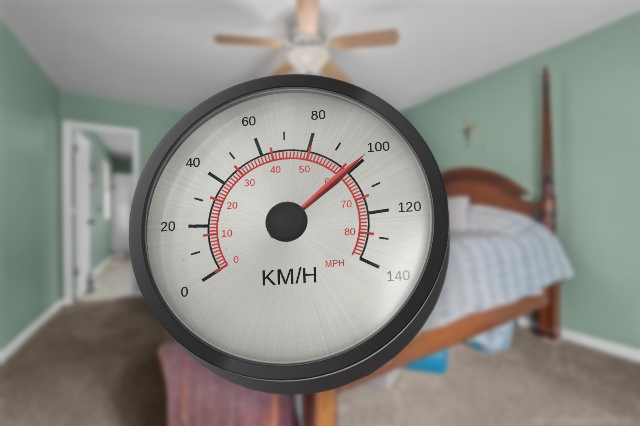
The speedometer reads 100 km/h
